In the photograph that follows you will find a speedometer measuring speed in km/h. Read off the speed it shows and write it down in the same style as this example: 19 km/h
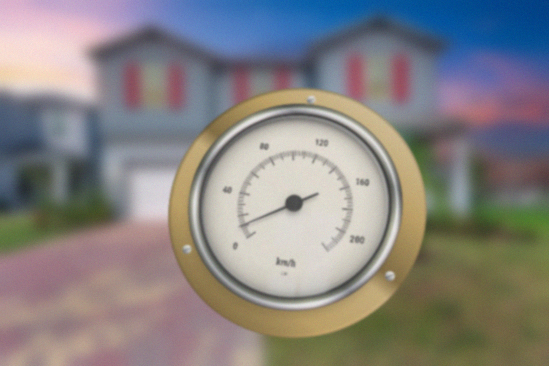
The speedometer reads 10 km/h
